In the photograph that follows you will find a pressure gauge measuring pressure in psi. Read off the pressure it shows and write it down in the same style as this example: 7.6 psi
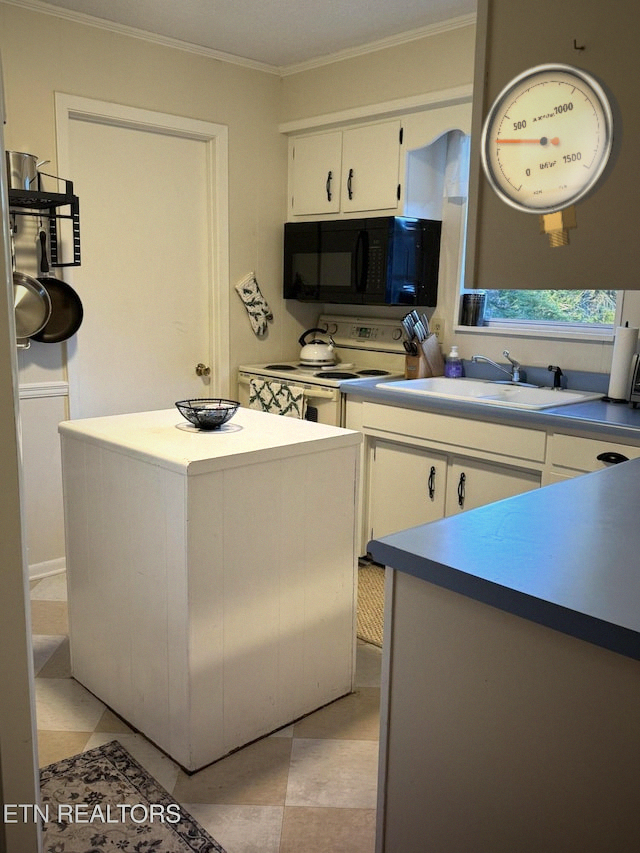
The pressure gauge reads 350 psi
